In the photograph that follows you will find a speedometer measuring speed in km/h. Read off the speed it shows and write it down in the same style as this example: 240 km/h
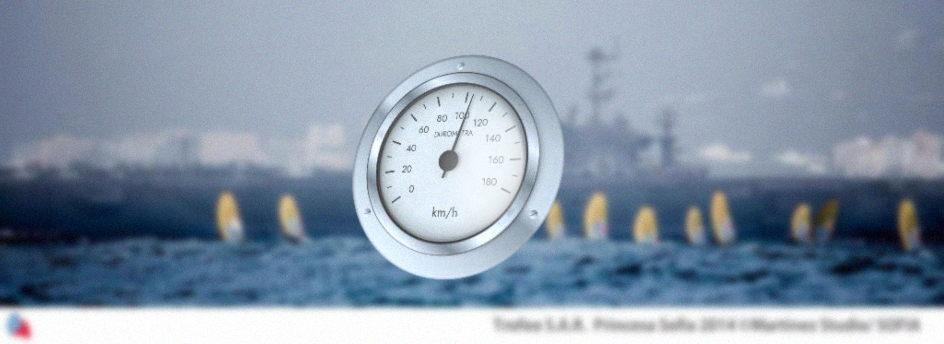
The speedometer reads 105 km/h
